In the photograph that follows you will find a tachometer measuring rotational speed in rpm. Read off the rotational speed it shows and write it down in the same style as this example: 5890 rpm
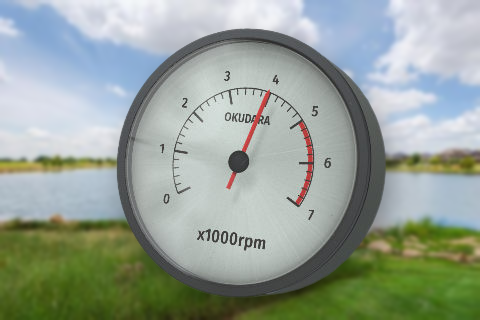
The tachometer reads 4000 rpm
